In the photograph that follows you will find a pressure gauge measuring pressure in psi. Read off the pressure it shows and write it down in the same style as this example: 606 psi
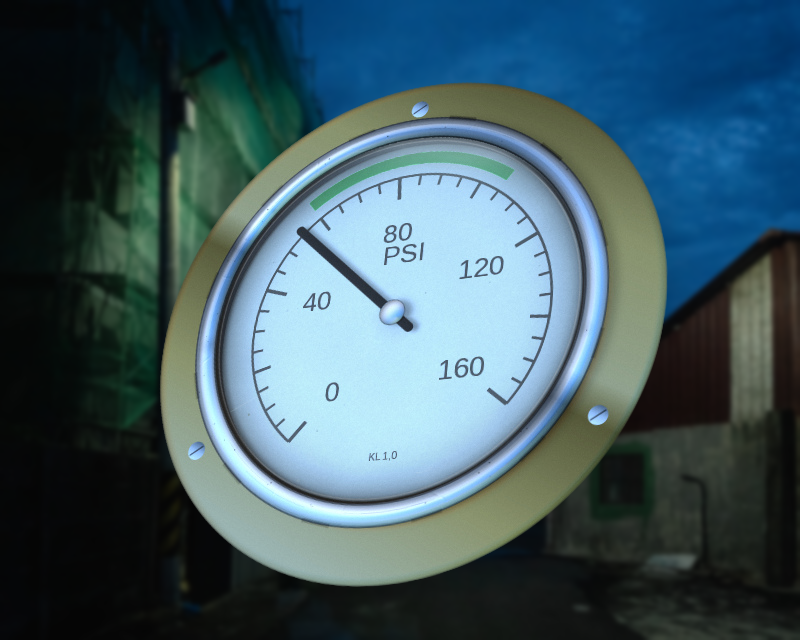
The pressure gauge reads 55 psi
